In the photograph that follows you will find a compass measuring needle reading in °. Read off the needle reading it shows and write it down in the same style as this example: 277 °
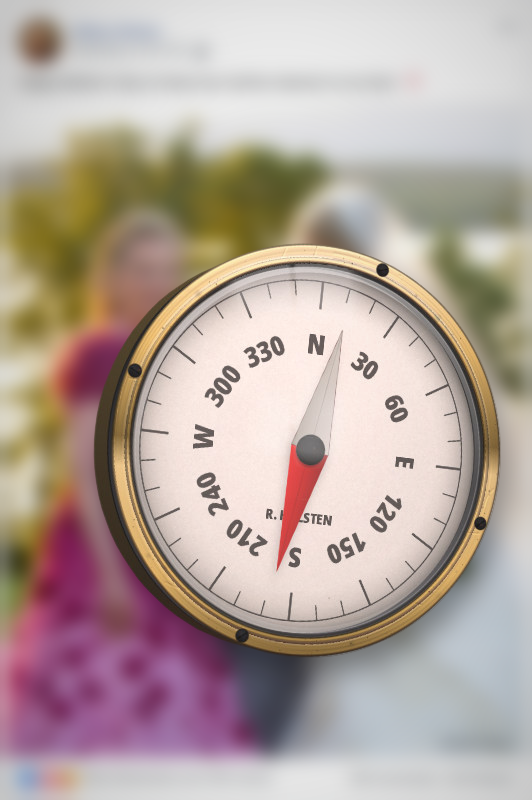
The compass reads 190 °
